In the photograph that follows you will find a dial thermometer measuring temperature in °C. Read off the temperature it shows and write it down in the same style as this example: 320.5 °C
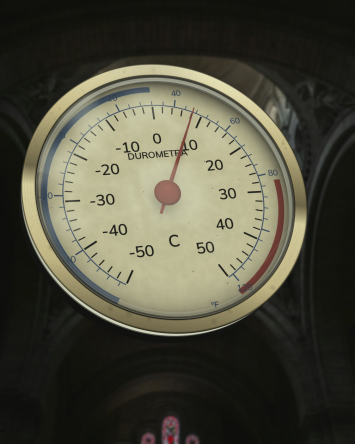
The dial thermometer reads 8 °C
